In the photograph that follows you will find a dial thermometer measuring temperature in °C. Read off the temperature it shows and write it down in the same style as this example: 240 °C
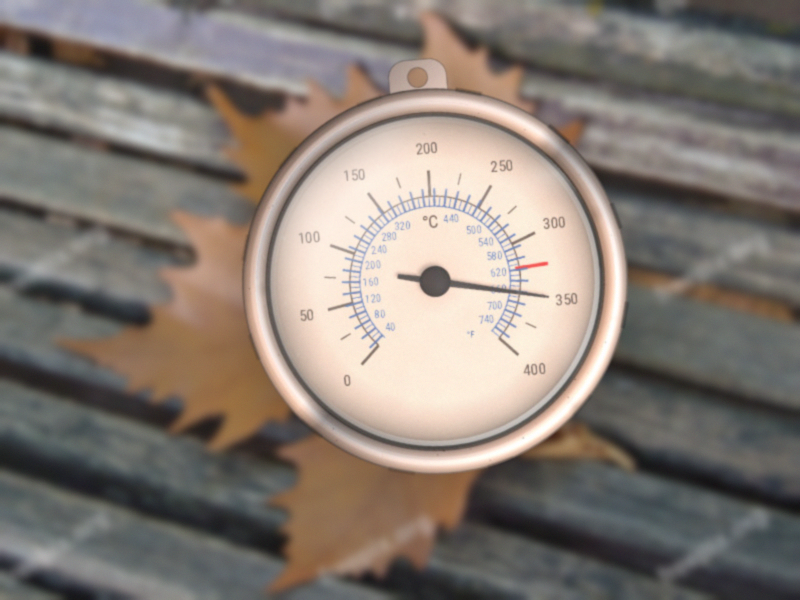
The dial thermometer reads 350 °C
